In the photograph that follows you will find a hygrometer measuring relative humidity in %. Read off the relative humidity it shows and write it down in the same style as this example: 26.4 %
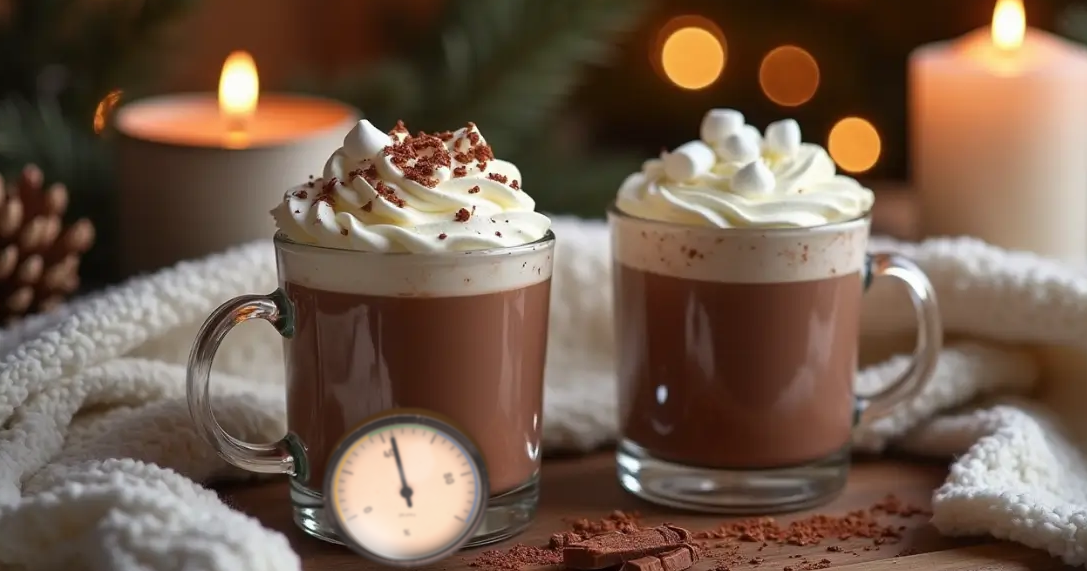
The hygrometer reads 44 %
